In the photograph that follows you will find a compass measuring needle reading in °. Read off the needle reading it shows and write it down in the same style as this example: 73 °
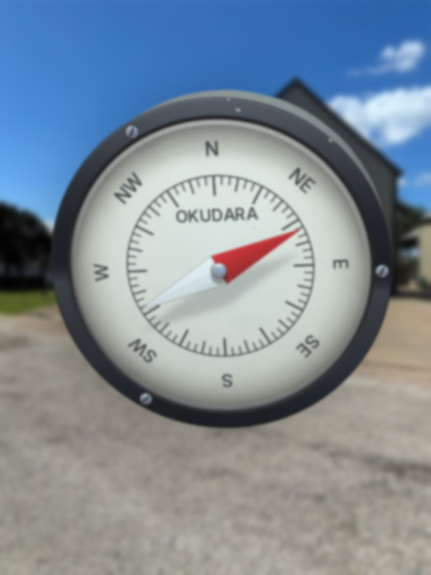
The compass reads 65 °
